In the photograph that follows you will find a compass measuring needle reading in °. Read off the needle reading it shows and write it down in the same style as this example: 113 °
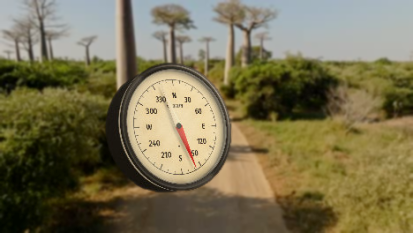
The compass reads 160 °
